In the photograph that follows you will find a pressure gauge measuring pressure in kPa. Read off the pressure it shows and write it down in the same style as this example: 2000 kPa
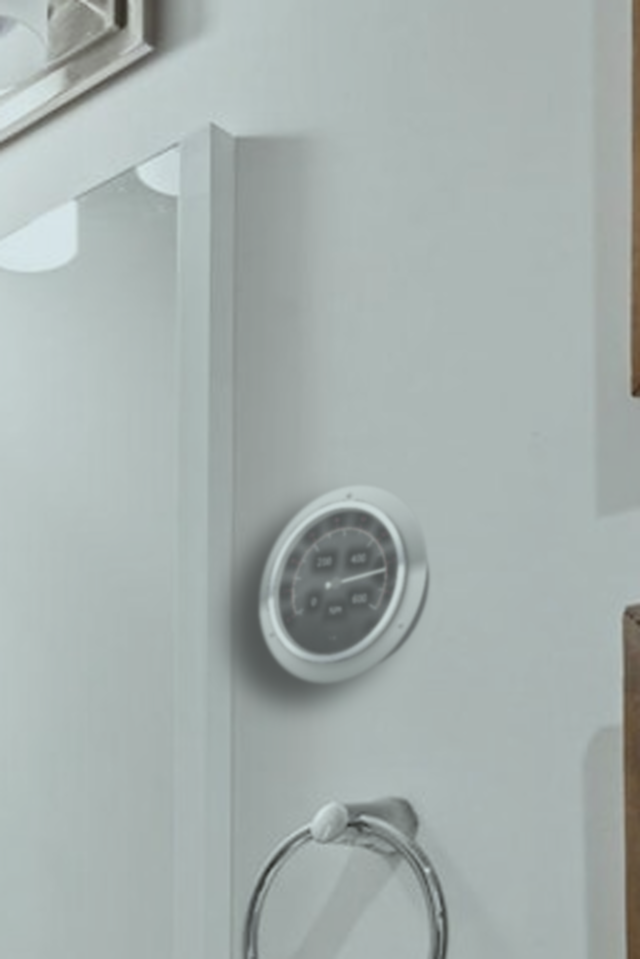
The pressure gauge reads 500 kPa
